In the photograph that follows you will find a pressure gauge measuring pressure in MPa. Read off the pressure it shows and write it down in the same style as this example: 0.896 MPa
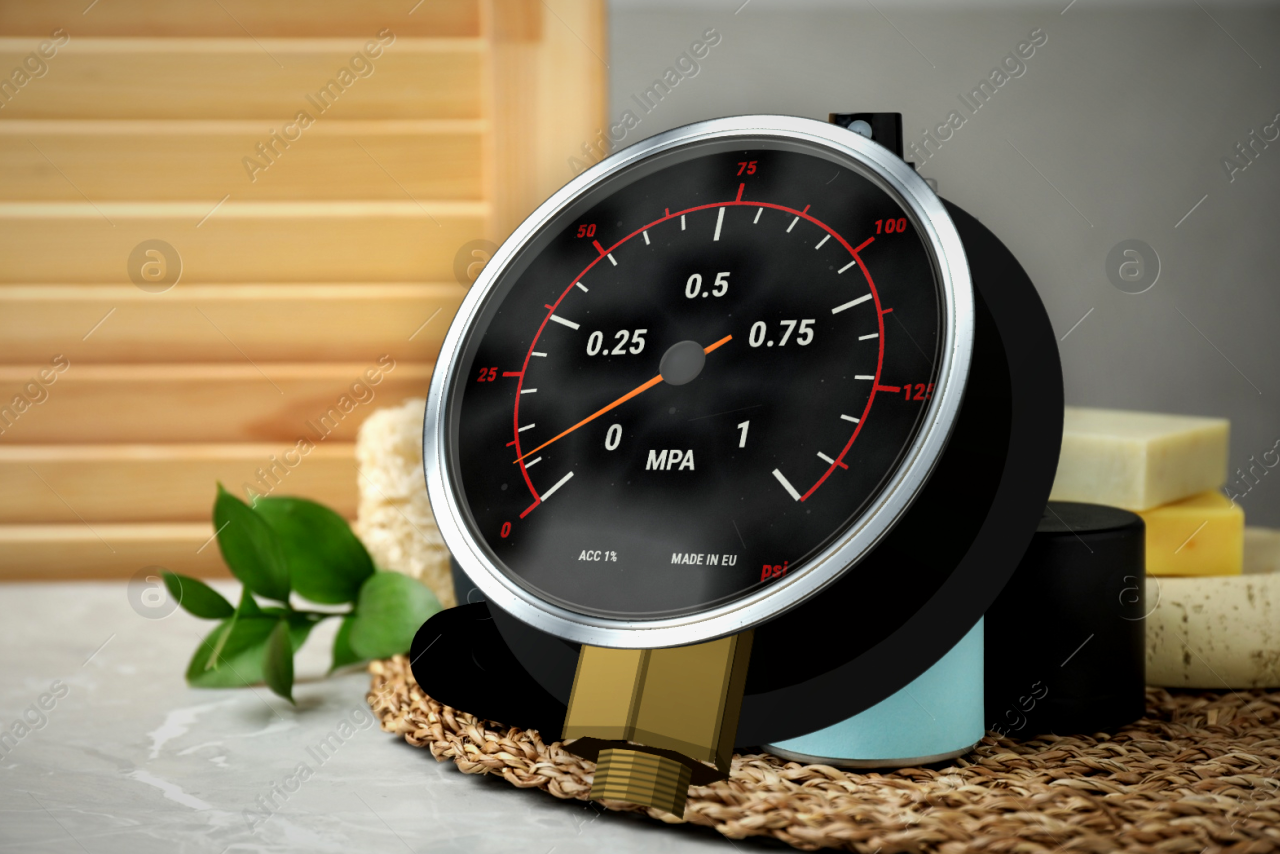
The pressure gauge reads 0.05 MPa
